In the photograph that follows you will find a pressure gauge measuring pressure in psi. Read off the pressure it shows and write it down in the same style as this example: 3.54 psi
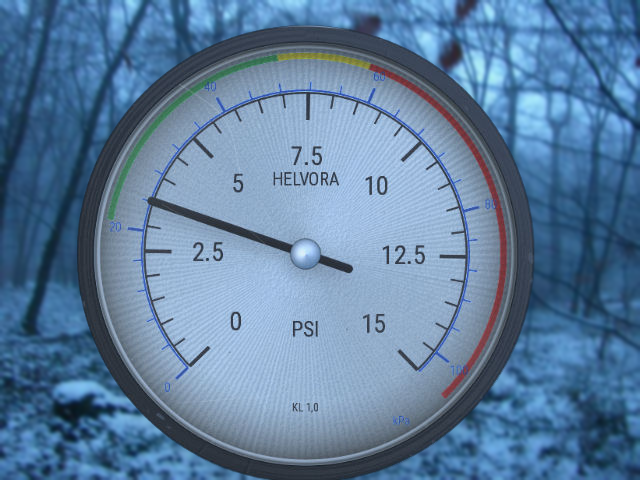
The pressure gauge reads 3.5 psi
